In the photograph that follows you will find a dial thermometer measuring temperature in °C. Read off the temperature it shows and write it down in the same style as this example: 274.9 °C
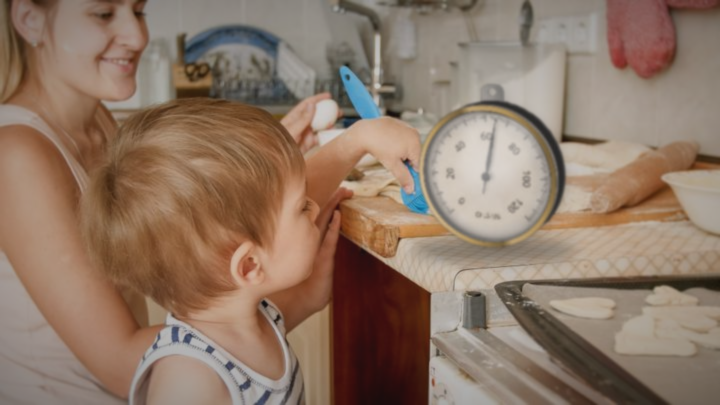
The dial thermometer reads 65 °C
